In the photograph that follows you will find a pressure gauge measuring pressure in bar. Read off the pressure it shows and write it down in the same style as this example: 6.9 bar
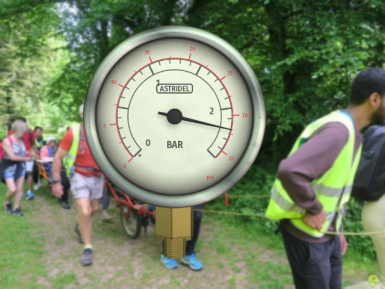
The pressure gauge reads 2.2 bar
